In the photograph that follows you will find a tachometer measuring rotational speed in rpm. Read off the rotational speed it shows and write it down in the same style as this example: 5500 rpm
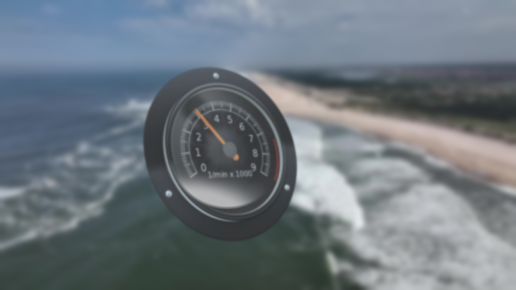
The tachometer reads 3000 rpm
